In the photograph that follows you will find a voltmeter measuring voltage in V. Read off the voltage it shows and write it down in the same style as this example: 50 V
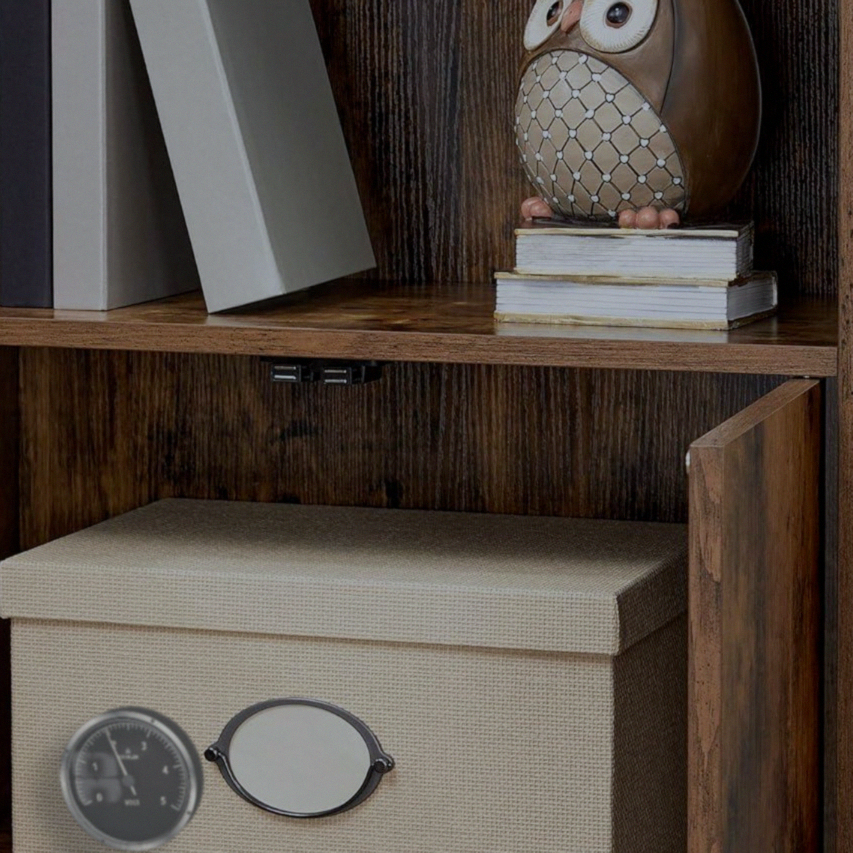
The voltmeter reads 2 V
